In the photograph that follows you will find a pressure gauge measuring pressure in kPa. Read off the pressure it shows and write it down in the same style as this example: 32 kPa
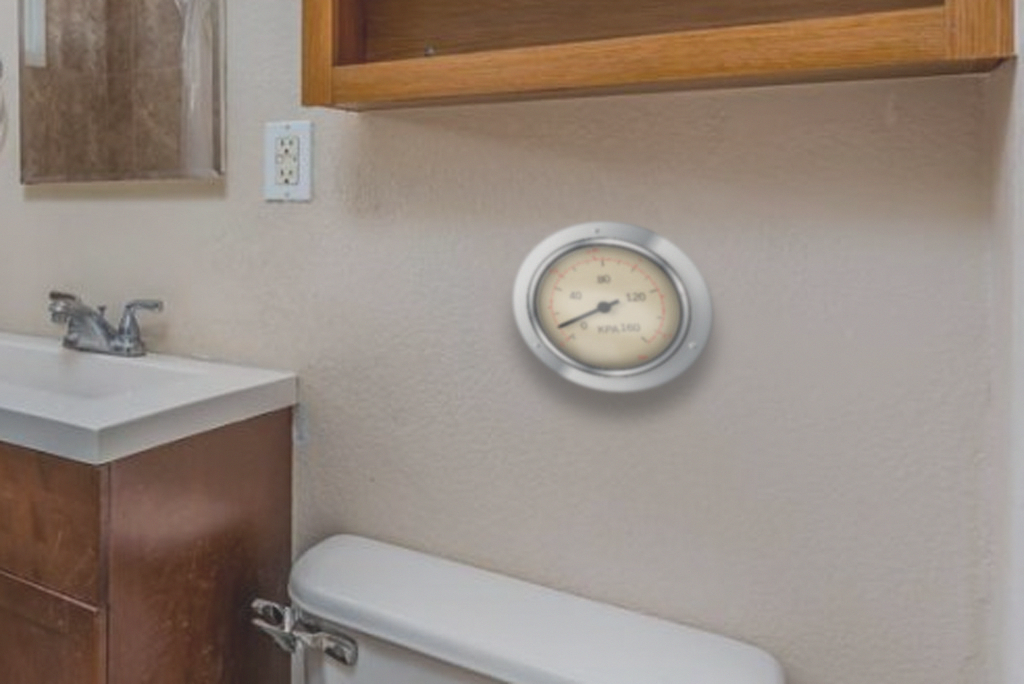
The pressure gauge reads 10 kPa
